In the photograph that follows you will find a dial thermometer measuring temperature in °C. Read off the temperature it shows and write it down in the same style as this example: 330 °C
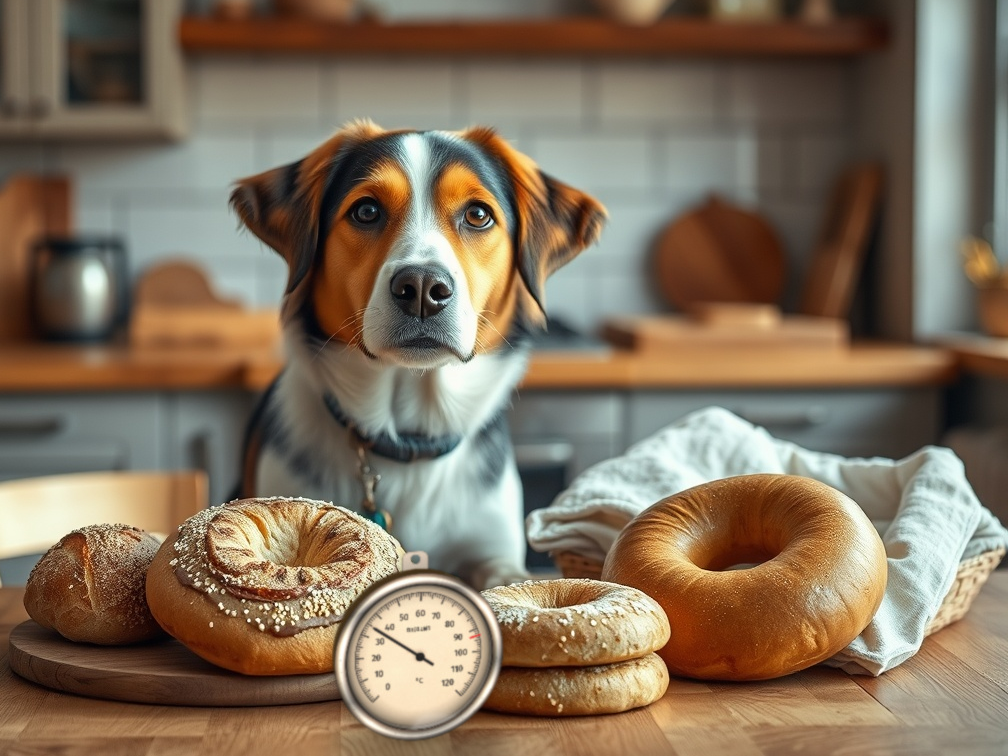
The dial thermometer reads 35 °C
